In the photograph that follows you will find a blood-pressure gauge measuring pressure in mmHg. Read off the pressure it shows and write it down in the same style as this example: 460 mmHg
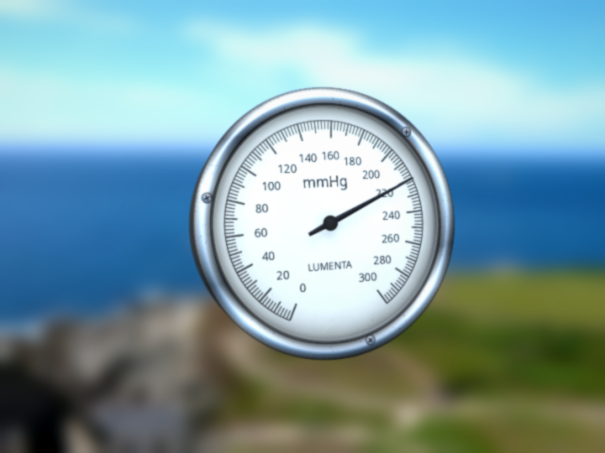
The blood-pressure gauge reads 220 mmHg
